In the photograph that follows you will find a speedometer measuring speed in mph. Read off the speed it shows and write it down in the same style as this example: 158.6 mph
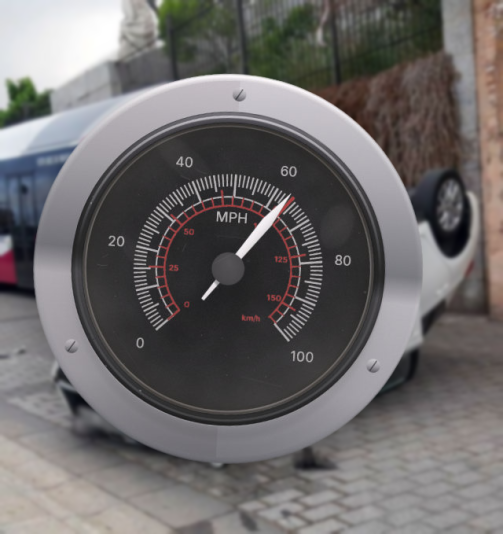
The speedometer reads 63 mph
